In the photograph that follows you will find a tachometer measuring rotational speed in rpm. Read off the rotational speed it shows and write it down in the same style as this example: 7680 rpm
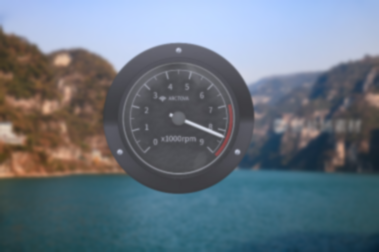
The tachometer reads 8250 rpm
